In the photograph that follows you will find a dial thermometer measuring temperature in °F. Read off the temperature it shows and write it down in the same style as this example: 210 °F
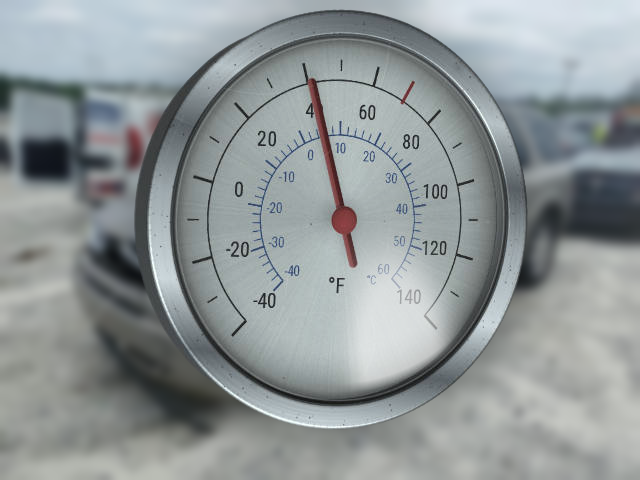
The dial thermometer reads 40 °F
